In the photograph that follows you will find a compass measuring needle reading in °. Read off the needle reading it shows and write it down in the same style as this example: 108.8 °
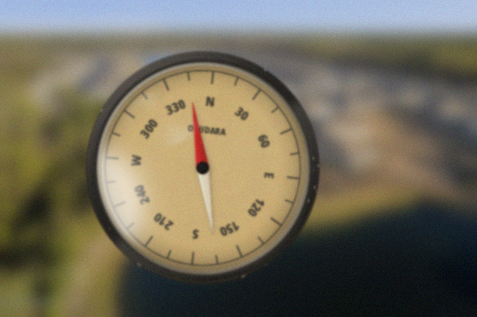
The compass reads 345 °
